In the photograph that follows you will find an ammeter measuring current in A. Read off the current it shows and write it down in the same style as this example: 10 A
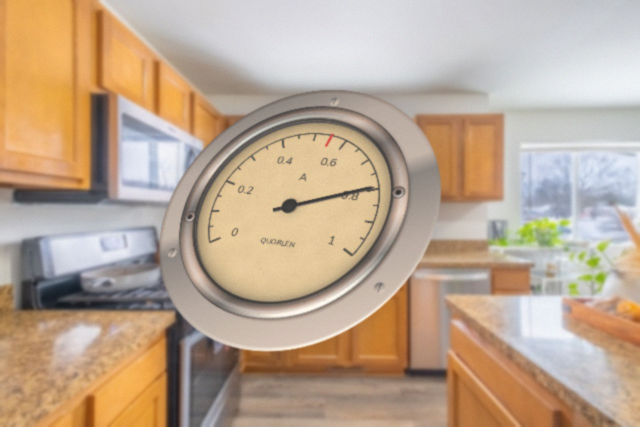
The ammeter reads 0.8 A
